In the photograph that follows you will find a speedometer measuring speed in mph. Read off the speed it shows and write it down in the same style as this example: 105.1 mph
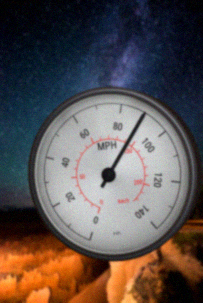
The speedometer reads 90 mph
